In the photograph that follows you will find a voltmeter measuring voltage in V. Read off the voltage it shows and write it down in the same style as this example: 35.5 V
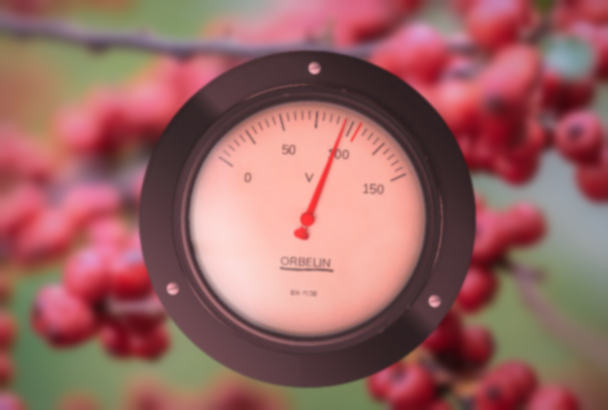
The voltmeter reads 95 V
